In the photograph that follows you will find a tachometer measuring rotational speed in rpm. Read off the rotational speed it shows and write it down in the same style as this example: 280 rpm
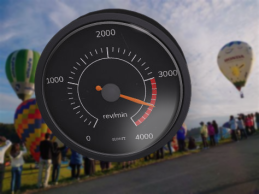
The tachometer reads 3500 rpm
